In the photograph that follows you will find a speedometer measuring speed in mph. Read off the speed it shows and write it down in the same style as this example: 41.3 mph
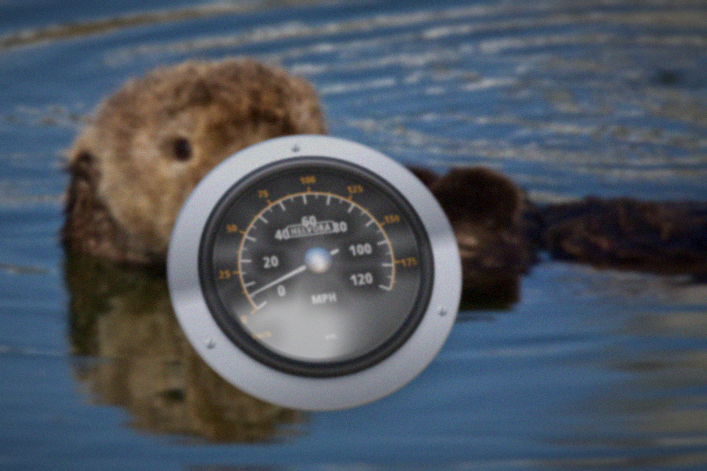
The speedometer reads 5 mph
